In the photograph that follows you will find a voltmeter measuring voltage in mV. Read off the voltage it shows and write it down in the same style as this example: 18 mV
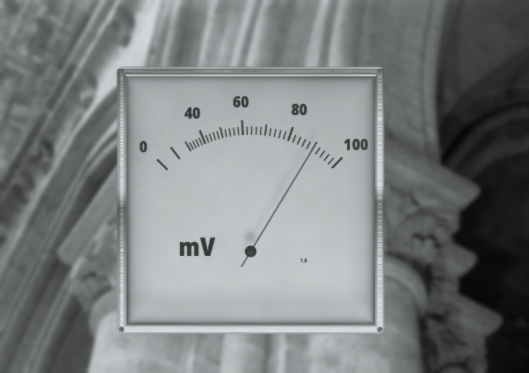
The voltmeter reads 90 mV
